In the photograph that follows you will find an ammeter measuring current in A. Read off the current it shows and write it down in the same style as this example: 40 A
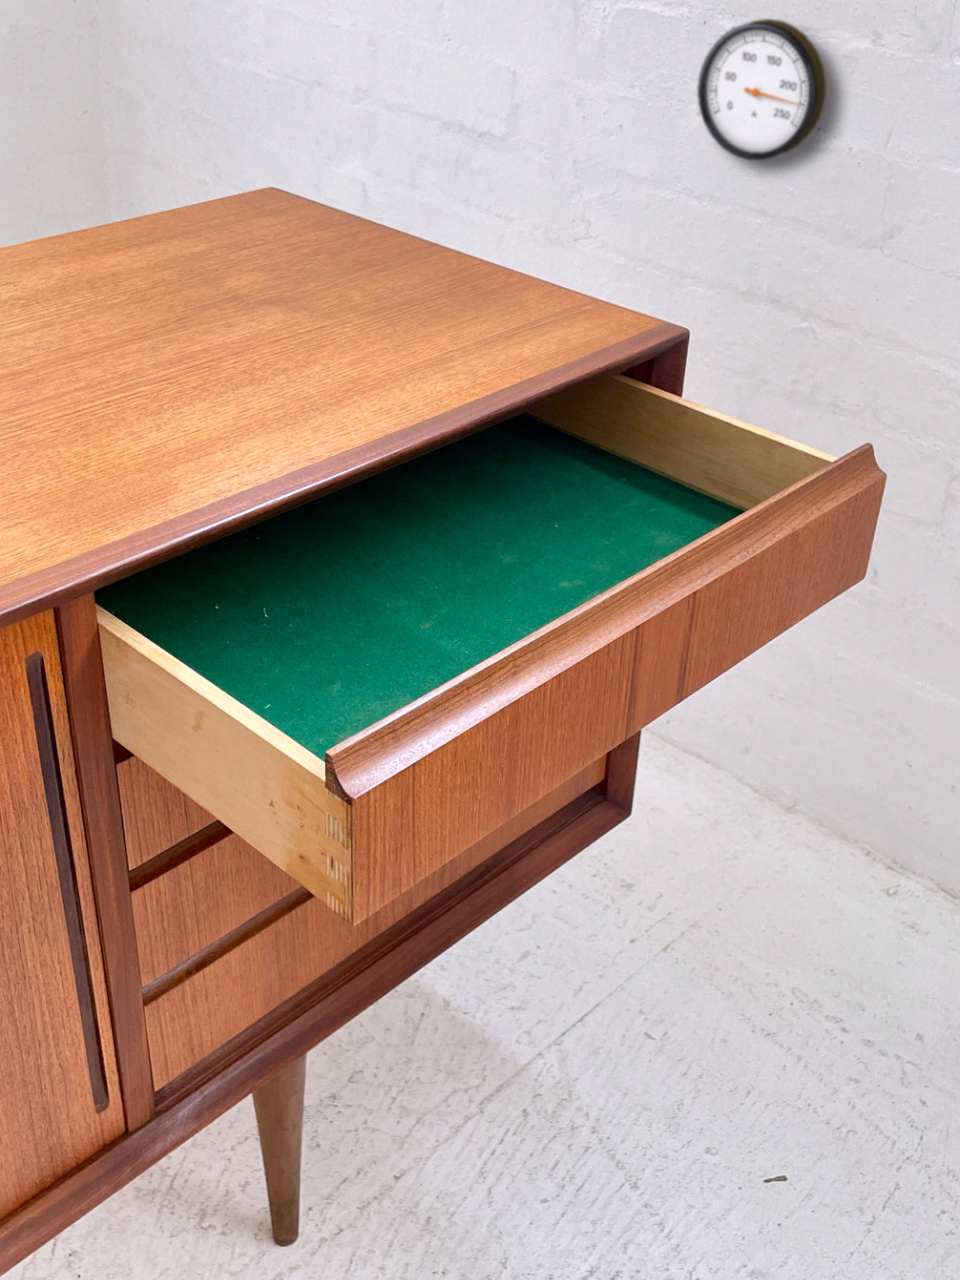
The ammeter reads 225 A
